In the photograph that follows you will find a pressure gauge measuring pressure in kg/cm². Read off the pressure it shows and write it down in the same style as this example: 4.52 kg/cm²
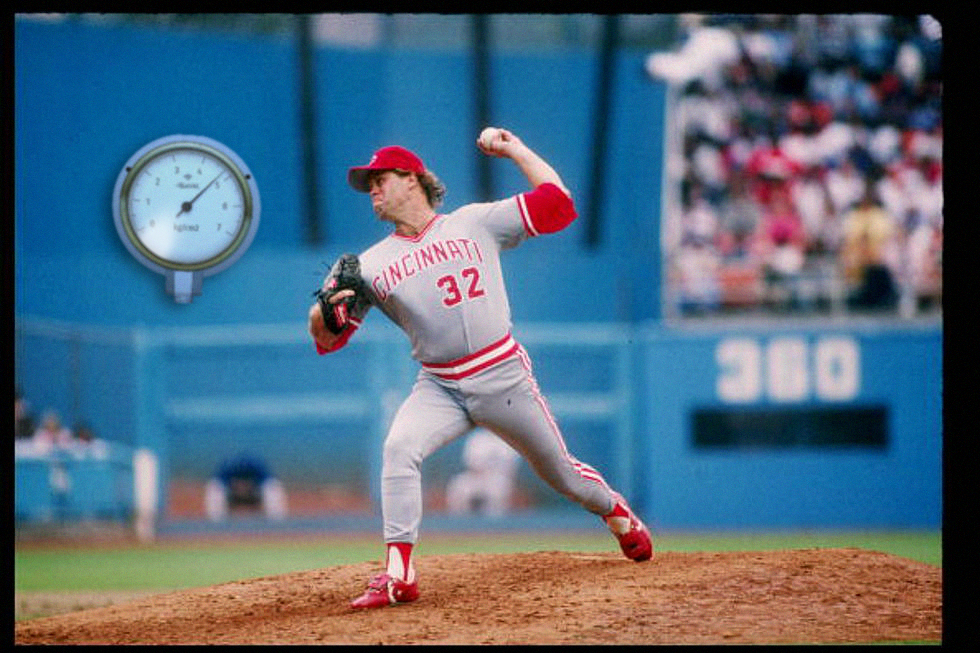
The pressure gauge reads 4.75 kg/cm²
